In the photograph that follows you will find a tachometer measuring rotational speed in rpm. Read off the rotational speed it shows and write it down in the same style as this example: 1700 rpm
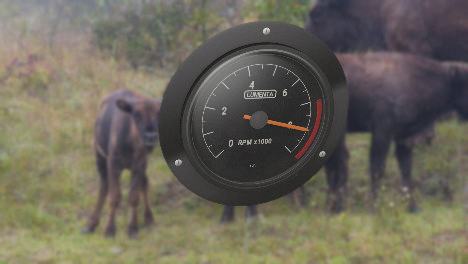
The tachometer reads 8000 rpm
